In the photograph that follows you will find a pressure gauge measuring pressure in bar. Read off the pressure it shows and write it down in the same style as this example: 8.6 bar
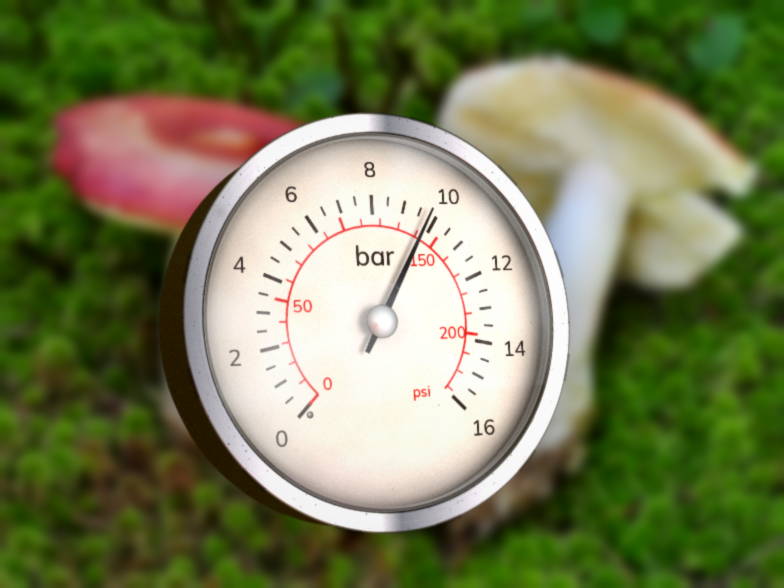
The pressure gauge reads 9.75 bar
